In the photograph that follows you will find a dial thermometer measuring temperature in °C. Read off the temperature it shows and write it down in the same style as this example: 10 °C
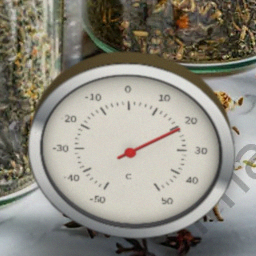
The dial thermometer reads 20 °C
